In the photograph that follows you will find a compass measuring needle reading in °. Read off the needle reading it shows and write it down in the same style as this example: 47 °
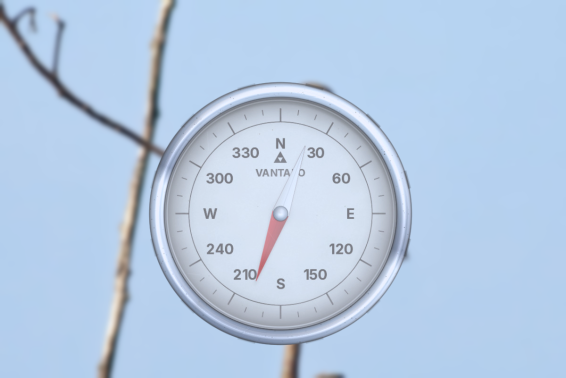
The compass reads 200 °
